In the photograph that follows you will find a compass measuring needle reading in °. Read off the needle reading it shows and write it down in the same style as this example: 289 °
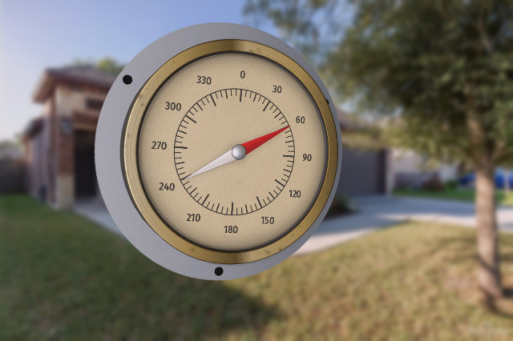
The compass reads 60 °
